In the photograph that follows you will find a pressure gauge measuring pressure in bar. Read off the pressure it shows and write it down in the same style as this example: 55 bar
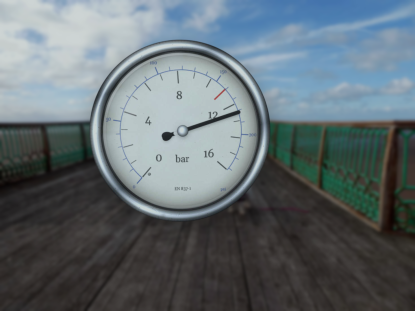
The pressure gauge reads 12.5 bar
